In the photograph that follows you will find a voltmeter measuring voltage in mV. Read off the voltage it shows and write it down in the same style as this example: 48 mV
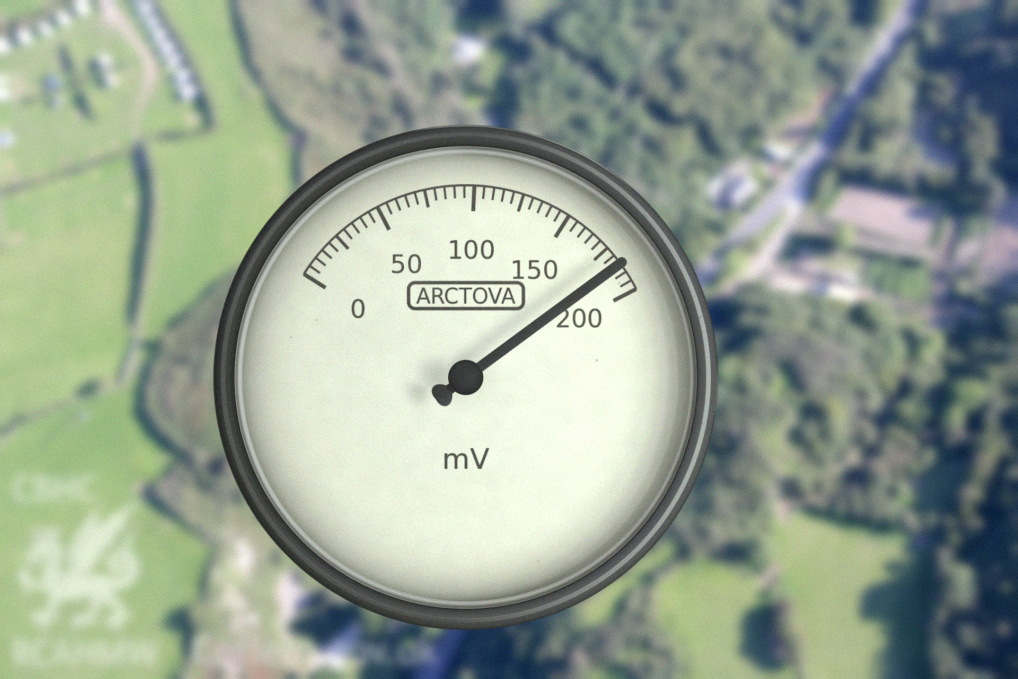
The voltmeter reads 185 mV
